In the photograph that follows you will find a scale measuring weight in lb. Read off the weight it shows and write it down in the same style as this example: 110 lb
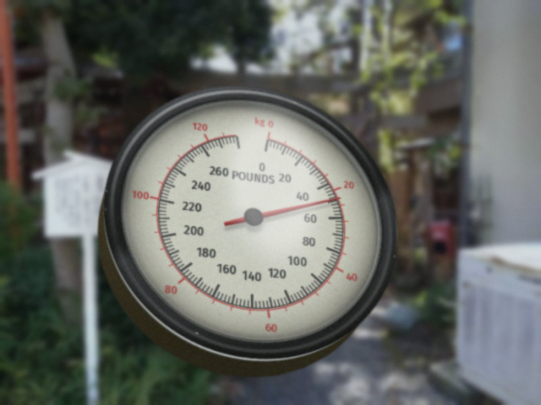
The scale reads 50 lb
